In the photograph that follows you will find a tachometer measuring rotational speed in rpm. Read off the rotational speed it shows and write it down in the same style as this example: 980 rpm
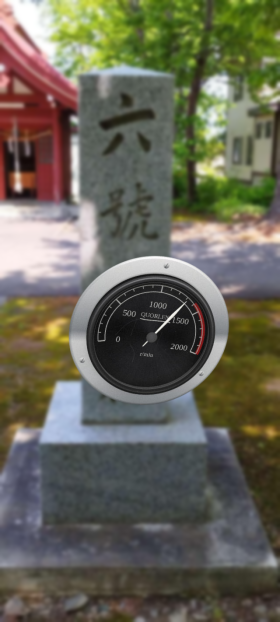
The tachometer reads 1300 rpm
